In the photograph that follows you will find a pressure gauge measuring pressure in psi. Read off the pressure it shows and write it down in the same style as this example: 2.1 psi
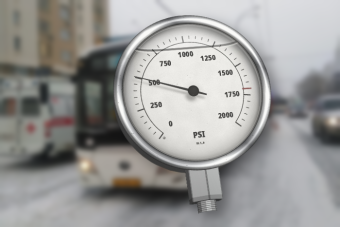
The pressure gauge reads 500 psi
